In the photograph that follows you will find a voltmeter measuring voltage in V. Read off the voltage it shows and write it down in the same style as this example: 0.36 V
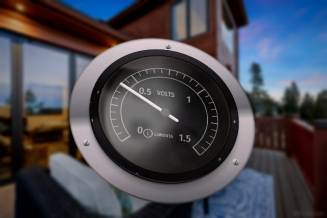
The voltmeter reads 0.4 V
